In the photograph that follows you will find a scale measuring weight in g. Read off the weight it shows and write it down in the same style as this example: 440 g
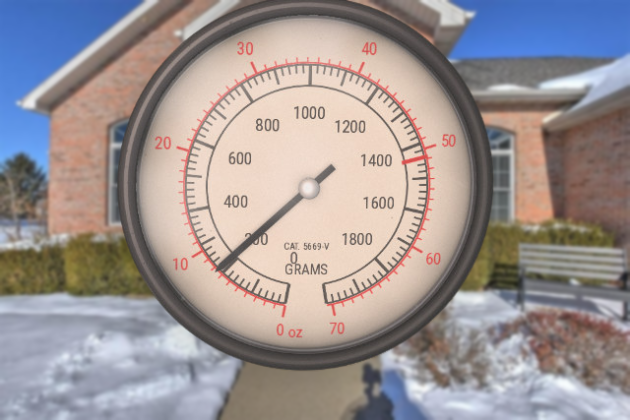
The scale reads 220 g
